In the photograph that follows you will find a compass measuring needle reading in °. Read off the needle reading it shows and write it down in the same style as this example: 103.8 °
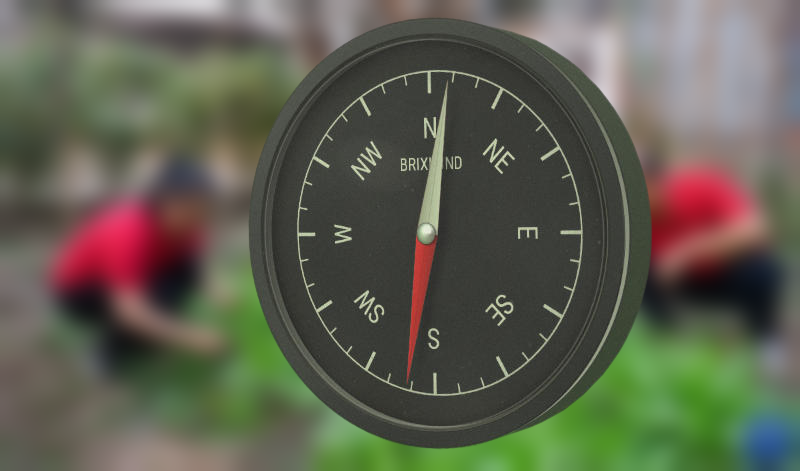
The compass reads 190 °
